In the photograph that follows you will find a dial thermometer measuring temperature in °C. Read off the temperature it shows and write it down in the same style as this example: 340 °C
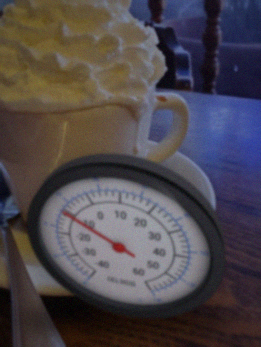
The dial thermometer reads -10 °C
